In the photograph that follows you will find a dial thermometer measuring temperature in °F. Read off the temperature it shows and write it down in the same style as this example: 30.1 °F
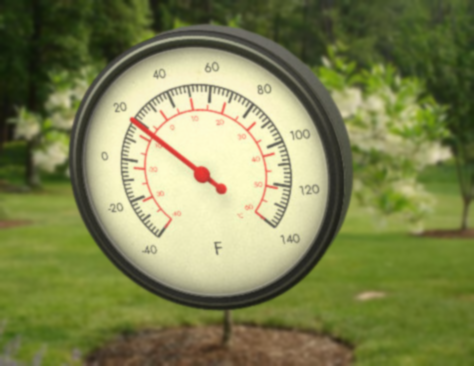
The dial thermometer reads 20 °F
